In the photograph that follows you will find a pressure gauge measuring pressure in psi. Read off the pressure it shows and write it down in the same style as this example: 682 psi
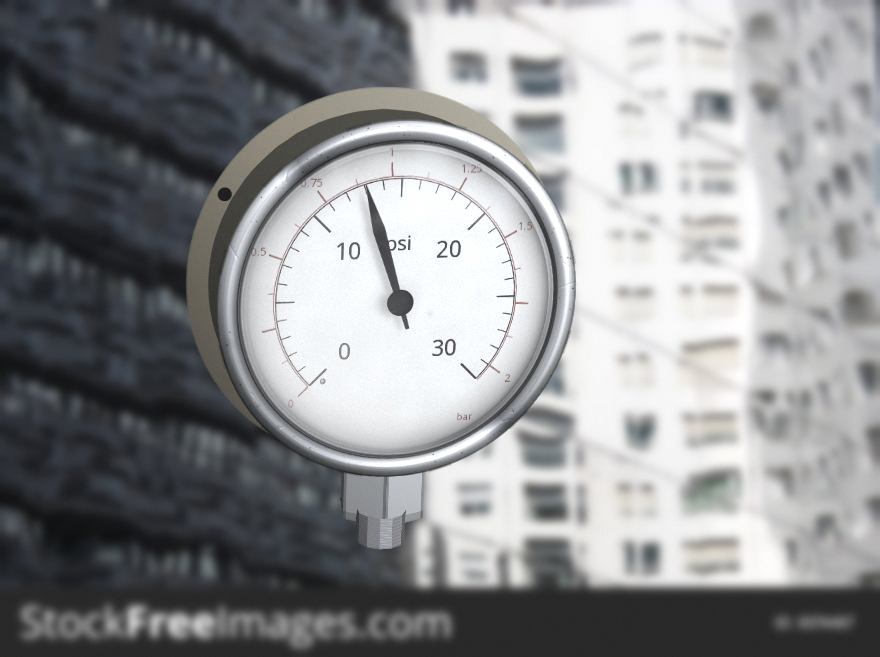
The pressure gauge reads 13 psi
